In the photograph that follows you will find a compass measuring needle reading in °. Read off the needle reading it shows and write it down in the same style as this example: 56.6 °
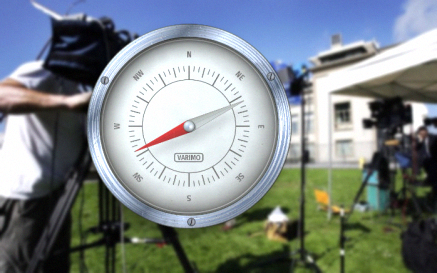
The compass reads 245 °
